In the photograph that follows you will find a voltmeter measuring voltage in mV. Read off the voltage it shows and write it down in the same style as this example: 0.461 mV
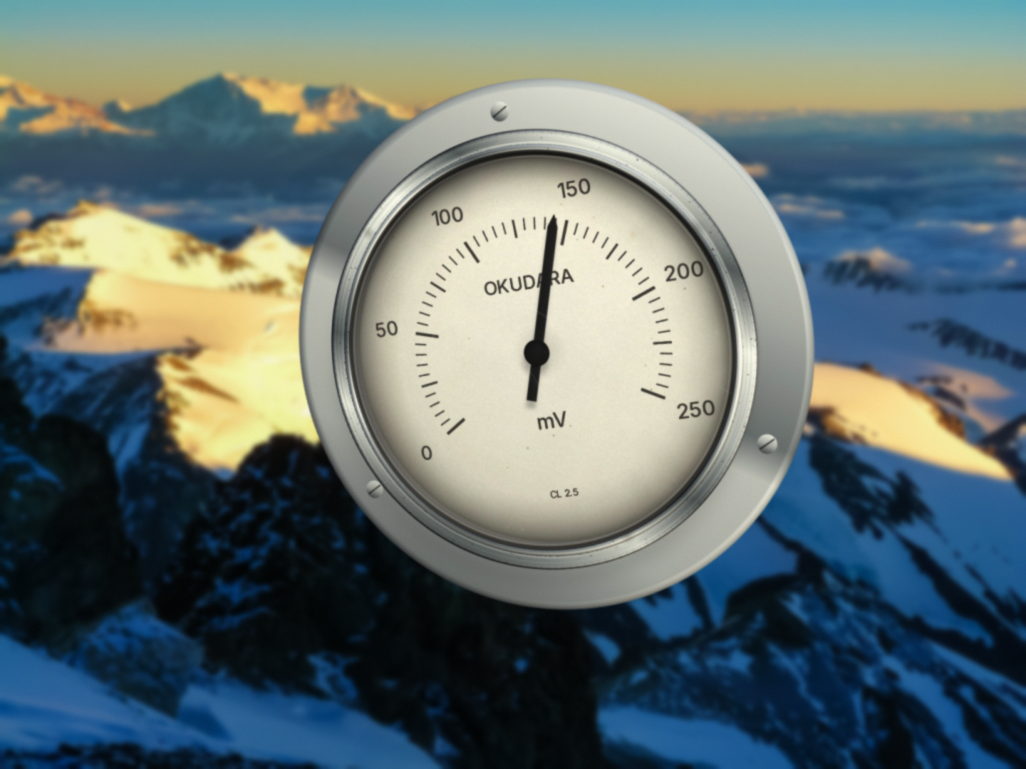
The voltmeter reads 145 mV
